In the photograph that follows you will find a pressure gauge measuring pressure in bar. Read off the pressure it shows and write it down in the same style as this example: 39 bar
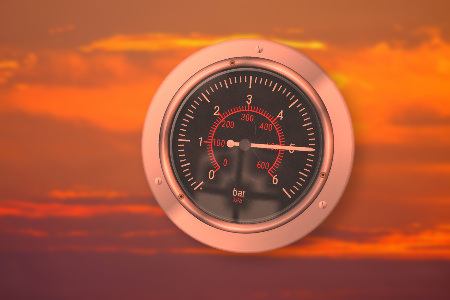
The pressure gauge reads 5 bar
